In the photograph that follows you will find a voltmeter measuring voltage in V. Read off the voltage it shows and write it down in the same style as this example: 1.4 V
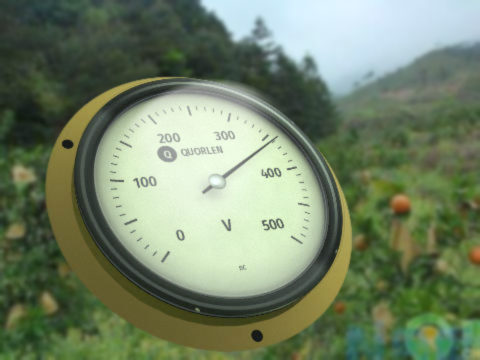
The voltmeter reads 360 V
